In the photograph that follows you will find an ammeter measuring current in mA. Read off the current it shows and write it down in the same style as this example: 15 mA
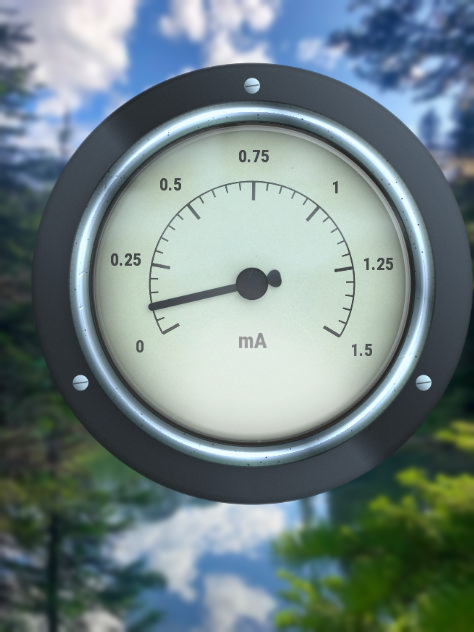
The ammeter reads 0.1 mA
